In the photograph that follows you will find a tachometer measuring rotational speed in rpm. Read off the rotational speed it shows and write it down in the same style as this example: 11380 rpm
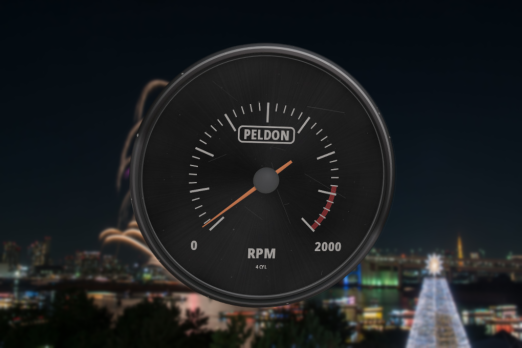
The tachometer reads 50 rpm
